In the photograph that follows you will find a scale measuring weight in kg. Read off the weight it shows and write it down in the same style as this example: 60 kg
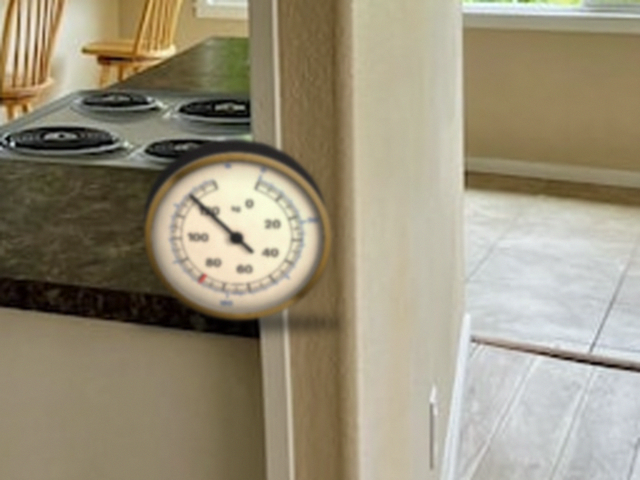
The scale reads 120 kg
